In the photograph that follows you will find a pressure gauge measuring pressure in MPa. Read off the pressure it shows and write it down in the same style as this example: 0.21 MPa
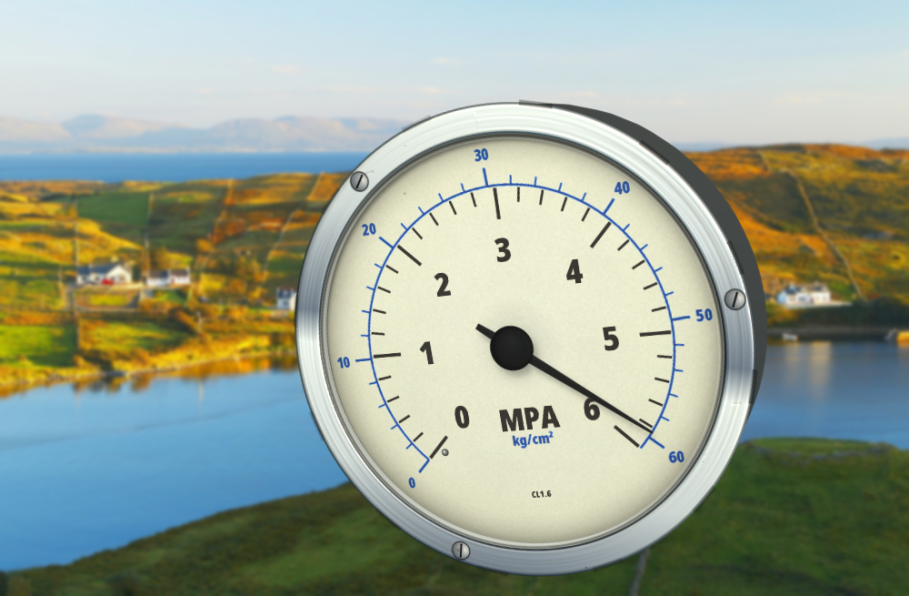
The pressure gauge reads 5.8 MPa
